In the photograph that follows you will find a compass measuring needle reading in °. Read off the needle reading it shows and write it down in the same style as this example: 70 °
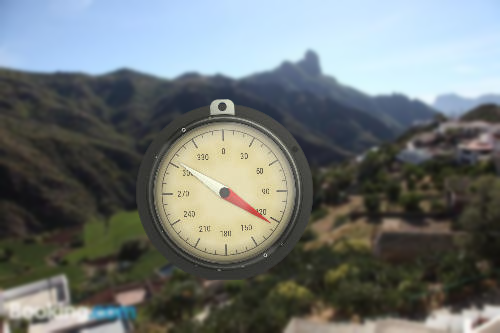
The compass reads 125 °
